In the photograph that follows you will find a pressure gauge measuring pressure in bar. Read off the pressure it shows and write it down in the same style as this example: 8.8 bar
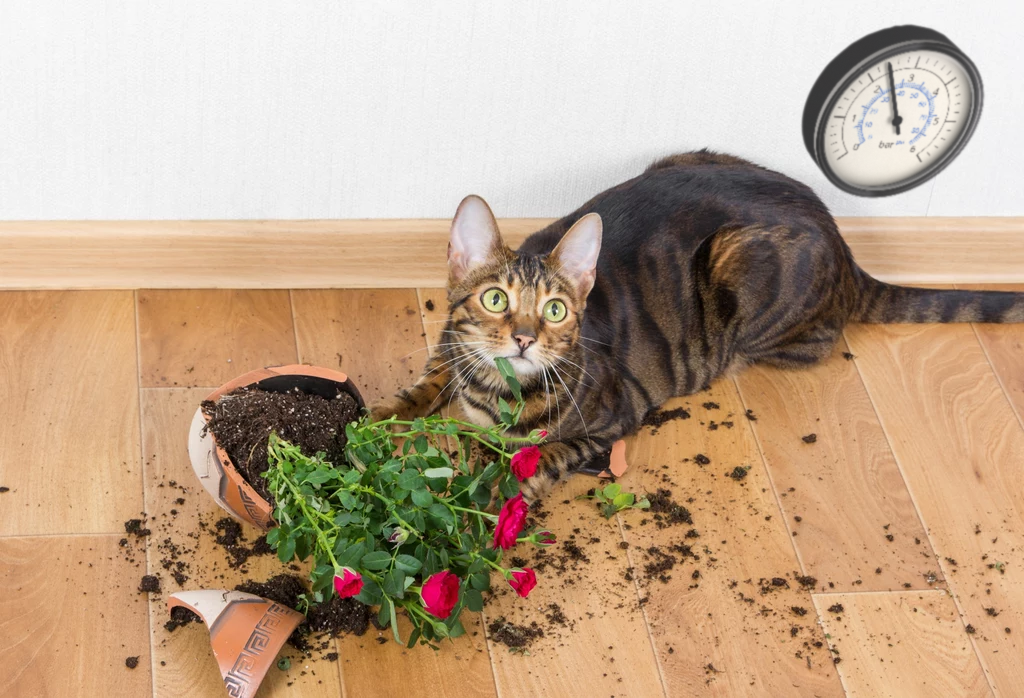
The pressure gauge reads 2.4 bar
